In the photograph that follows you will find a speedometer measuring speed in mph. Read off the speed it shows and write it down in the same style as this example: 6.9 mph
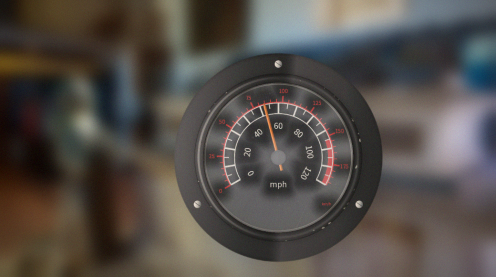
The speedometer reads 52.5 mph
